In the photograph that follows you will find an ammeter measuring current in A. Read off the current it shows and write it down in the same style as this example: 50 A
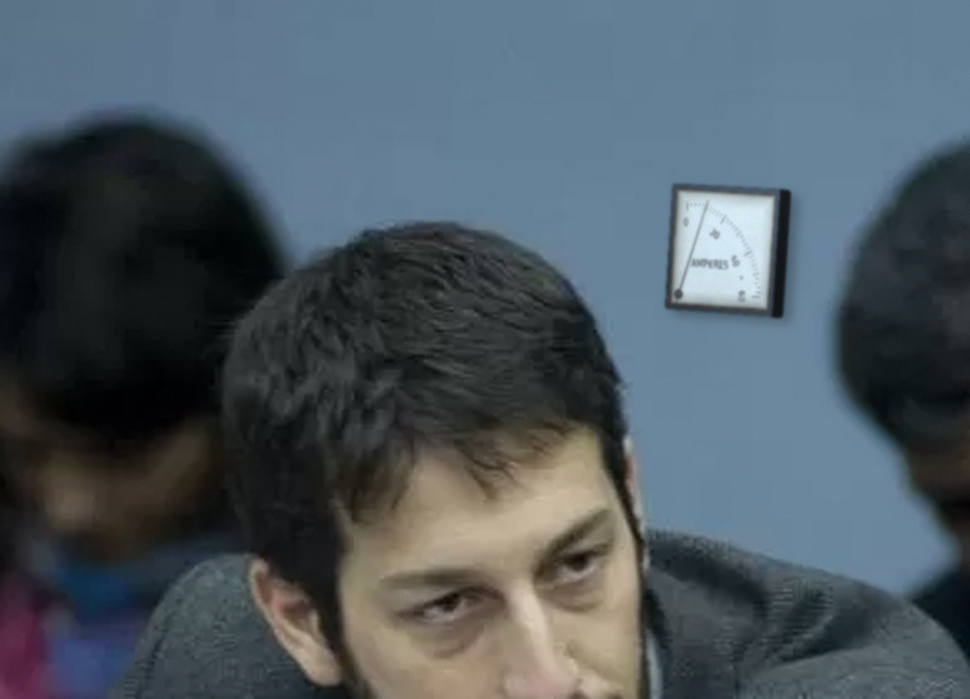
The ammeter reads 10 A
